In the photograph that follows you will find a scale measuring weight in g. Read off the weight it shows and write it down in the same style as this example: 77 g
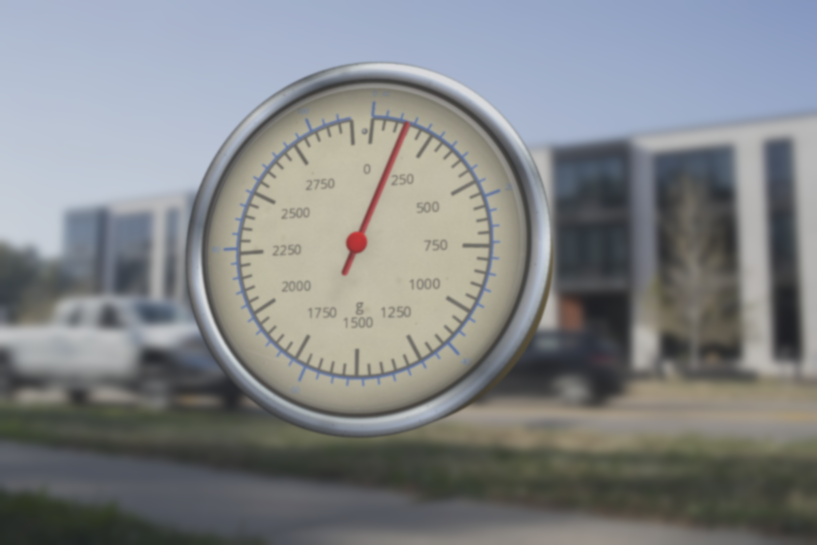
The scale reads 150 g
